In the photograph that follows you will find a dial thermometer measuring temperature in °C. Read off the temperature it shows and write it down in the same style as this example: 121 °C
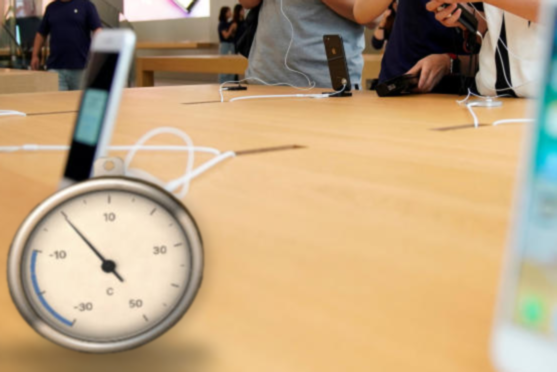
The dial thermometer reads 0 °C
